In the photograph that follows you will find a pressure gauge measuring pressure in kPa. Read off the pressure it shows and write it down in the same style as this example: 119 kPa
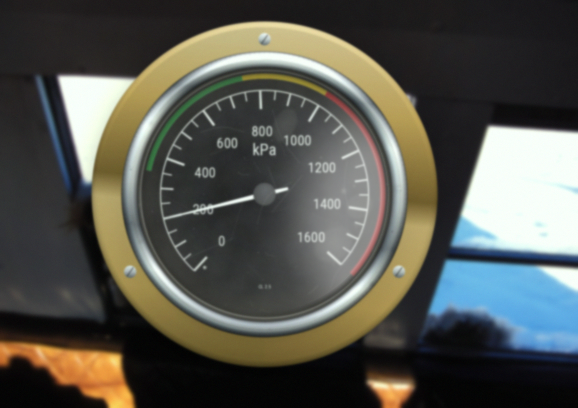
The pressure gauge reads 200 kPa
